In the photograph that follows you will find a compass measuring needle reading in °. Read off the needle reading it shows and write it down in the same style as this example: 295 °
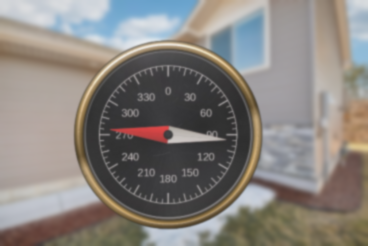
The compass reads 275 °
